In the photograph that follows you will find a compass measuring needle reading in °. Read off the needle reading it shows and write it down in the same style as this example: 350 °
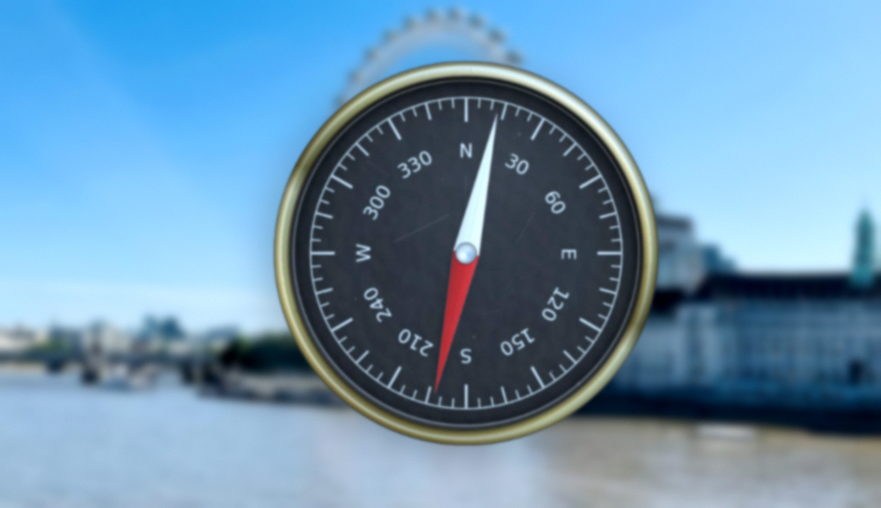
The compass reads 192.5 °
